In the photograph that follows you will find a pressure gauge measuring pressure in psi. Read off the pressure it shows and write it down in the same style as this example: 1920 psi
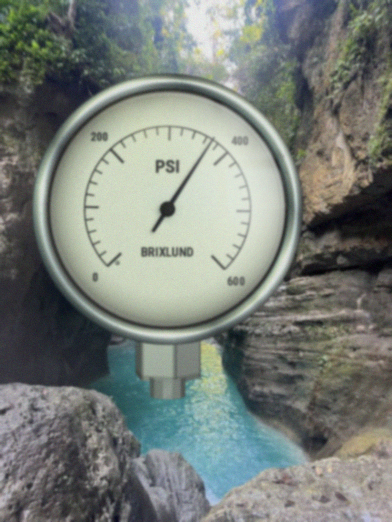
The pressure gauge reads 370 psi
